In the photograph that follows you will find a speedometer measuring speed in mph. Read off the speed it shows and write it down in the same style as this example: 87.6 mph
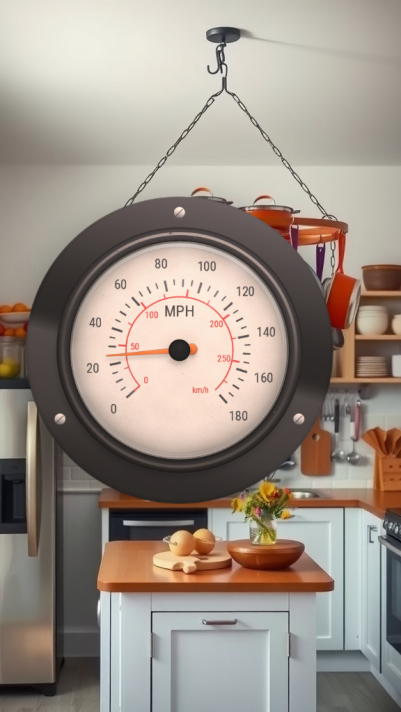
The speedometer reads 25 mph
